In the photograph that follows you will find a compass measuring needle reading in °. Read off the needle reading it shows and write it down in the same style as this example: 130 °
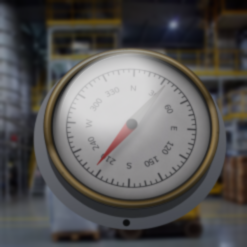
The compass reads 215 °
